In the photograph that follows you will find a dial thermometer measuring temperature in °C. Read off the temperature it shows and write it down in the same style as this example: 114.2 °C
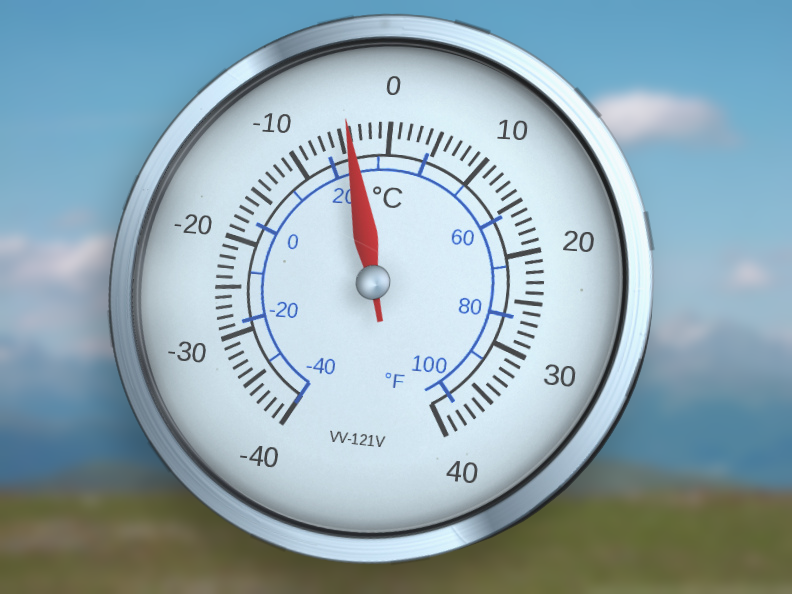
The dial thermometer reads -4 °C
